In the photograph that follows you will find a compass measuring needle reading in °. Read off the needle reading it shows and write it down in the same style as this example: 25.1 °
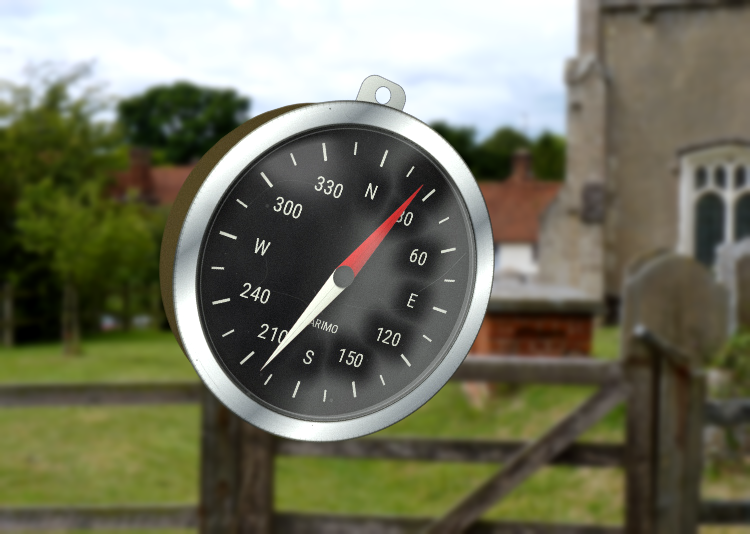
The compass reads 22.5 °
